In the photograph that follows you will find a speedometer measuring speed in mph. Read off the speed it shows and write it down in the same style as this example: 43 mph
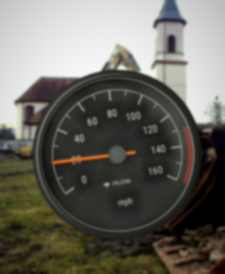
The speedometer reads 20 mph
